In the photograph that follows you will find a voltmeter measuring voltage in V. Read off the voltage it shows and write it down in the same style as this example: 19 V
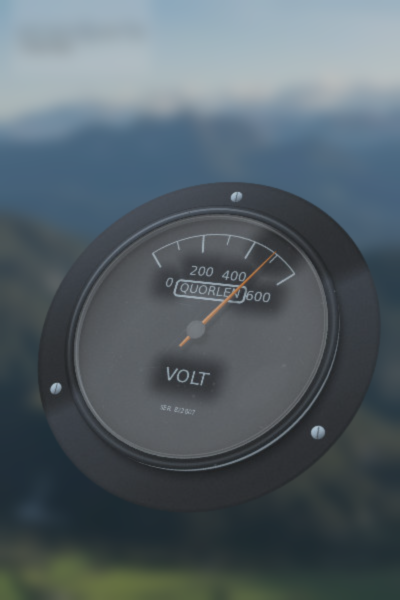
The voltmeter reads 500 V
